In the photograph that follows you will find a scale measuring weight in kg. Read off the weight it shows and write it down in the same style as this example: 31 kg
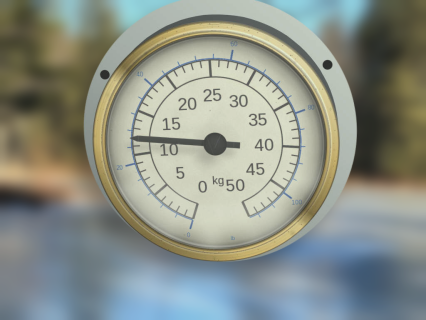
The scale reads 12 kg
